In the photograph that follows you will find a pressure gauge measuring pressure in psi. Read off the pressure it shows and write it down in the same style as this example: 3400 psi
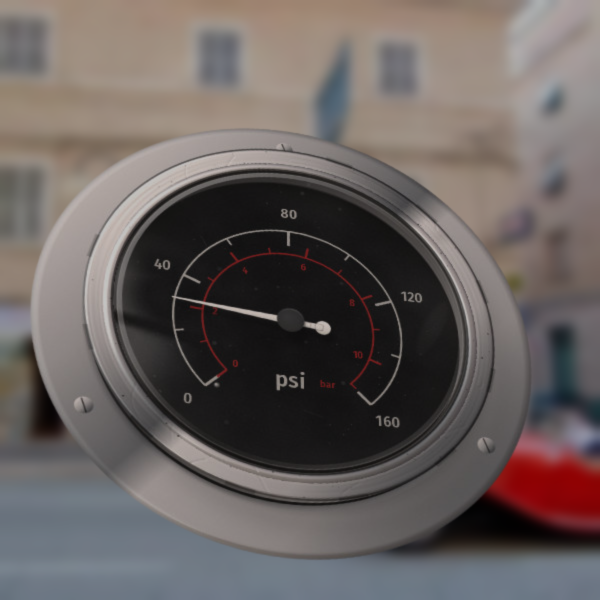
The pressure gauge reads 30 psi
